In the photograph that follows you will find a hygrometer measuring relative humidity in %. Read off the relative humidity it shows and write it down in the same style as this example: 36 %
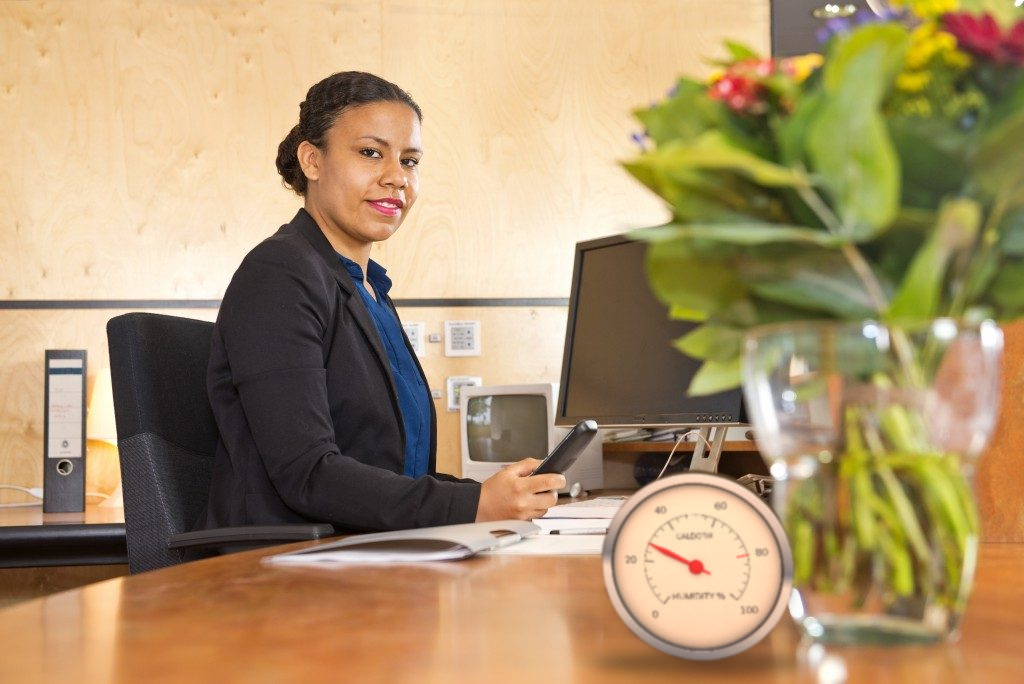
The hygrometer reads 28 %
